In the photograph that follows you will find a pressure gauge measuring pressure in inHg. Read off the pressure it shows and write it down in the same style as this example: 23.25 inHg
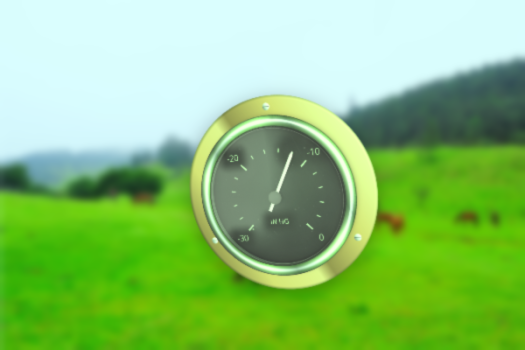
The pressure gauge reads -12 inHg
